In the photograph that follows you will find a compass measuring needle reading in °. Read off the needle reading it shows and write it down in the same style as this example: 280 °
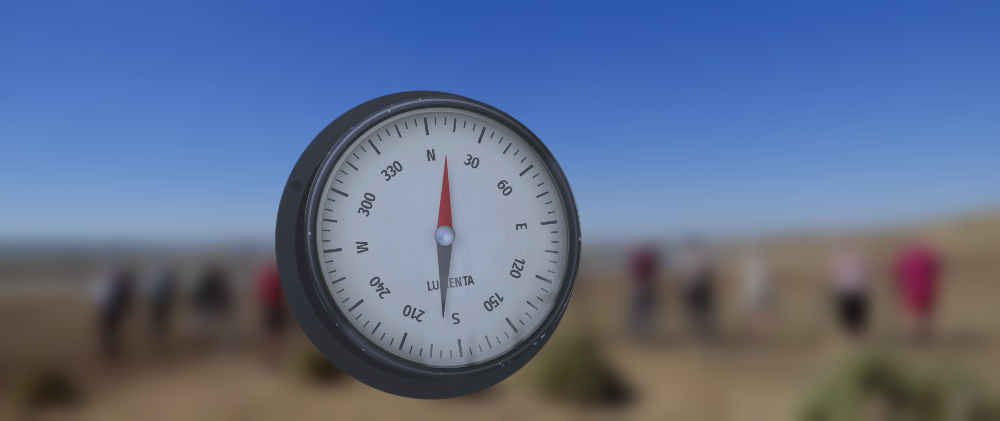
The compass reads 10 °
